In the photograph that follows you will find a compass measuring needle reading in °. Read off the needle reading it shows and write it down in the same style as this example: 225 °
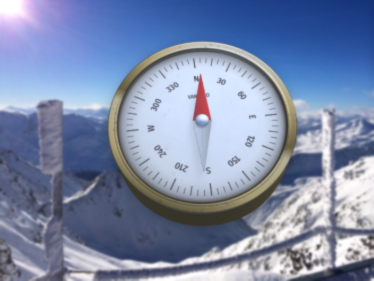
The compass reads 5 °
